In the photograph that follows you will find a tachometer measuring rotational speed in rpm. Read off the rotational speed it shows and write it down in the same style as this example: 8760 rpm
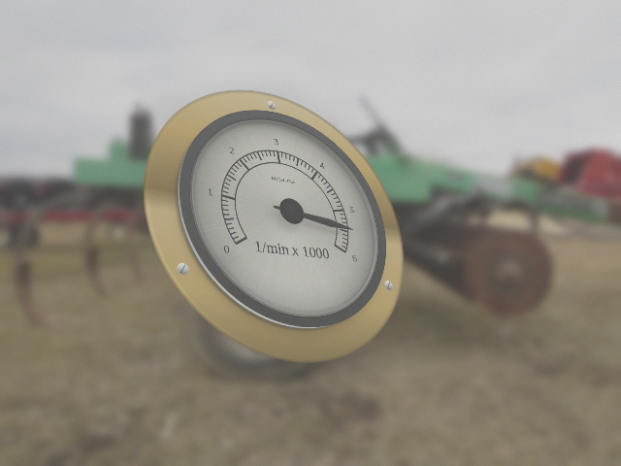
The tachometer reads 5500 rpm
